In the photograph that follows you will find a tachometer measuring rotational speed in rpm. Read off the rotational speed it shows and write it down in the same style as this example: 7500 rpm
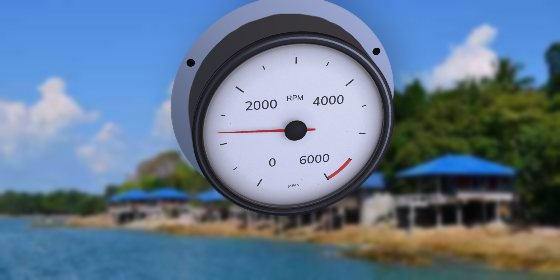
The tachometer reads 1250 rpm
